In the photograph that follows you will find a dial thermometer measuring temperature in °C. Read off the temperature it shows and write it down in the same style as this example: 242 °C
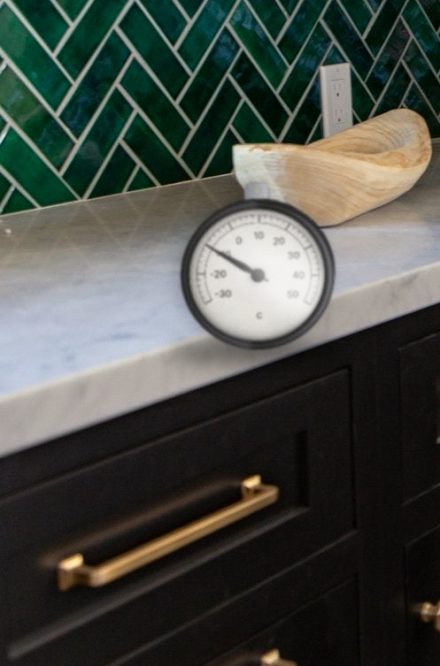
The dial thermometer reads -10 °C
